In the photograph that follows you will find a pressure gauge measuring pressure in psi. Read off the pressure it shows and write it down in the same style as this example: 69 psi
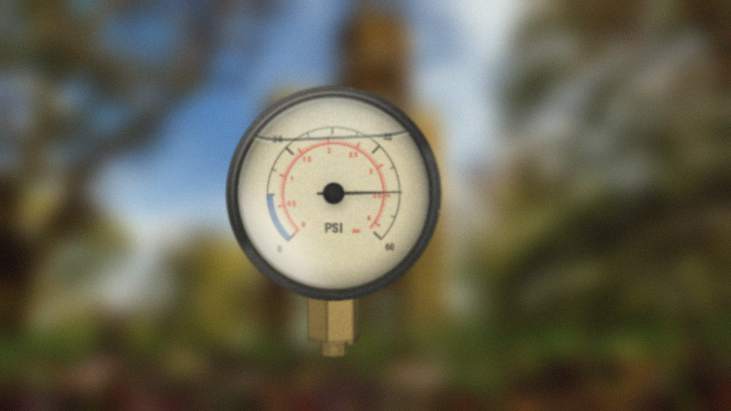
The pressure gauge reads 50 psi
